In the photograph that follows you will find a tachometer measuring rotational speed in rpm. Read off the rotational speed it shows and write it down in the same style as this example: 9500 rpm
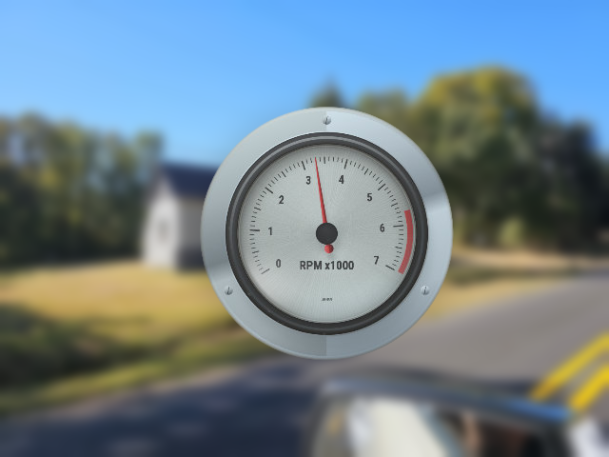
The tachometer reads 3300 rpm
